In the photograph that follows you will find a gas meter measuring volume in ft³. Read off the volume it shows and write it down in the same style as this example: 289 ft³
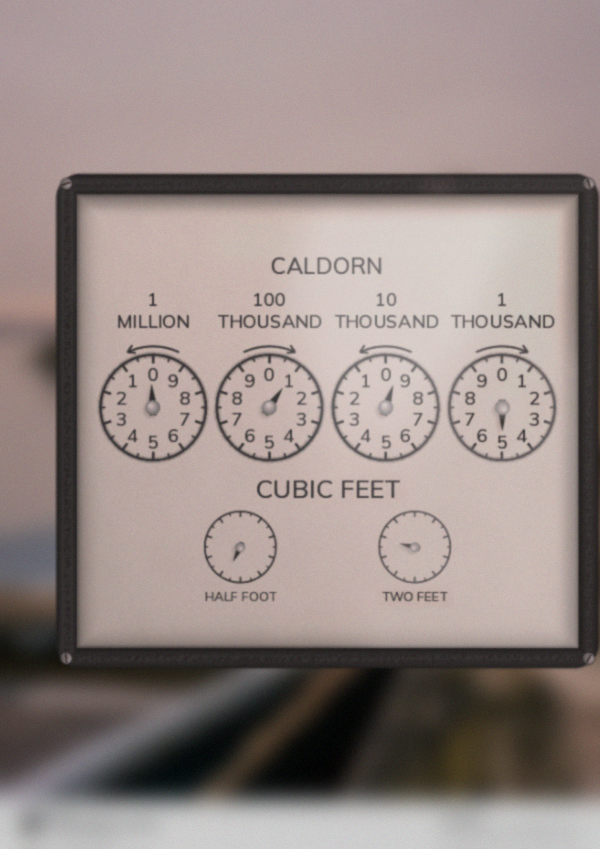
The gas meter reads 9500 ft³
